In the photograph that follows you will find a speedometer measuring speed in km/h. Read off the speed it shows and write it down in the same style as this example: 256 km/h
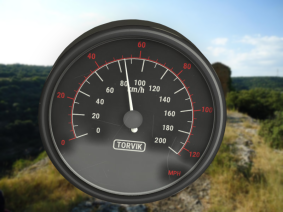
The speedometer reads 85 km/h
